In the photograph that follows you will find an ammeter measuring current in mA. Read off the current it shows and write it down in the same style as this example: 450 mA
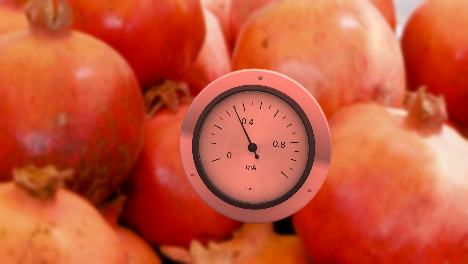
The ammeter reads 0.35 mA
